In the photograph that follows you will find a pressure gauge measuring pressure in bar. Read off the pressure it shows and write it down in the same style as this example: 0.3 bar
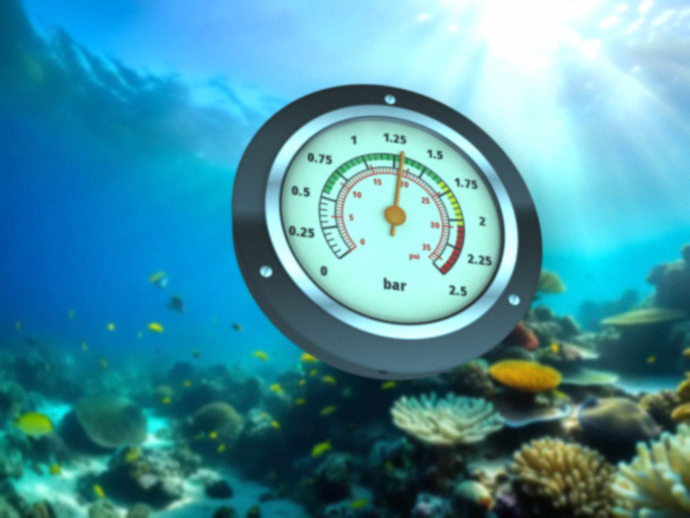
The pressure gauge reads 1.3 bar
